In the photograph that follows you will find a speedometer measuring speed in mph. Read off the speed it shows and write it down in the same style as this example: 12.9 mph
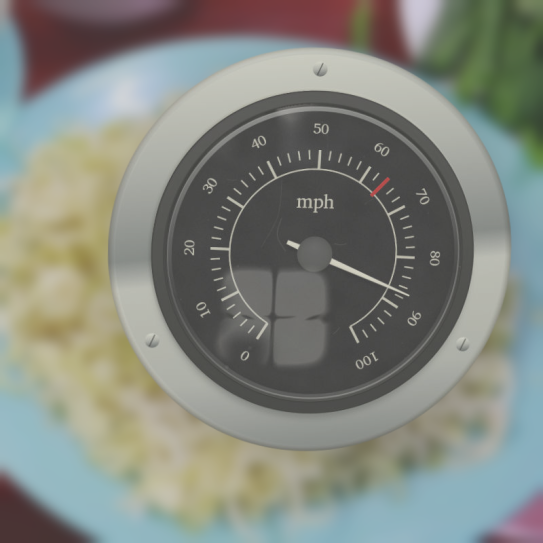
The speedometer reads 87 mph
